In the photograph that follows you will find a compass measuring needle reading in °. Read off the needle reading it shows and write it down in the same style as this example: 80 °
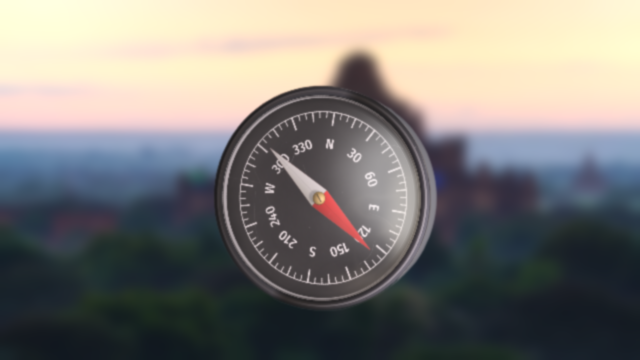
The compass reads 125 °
